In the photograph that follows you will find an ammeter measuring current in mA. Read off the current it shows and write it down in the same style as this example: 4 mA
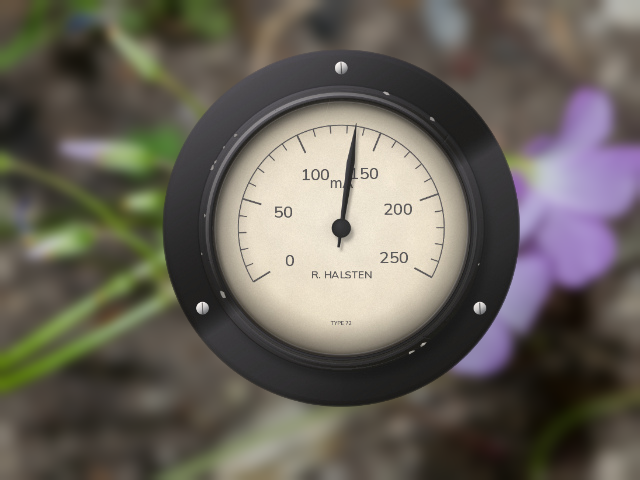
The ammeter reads 135 mA
